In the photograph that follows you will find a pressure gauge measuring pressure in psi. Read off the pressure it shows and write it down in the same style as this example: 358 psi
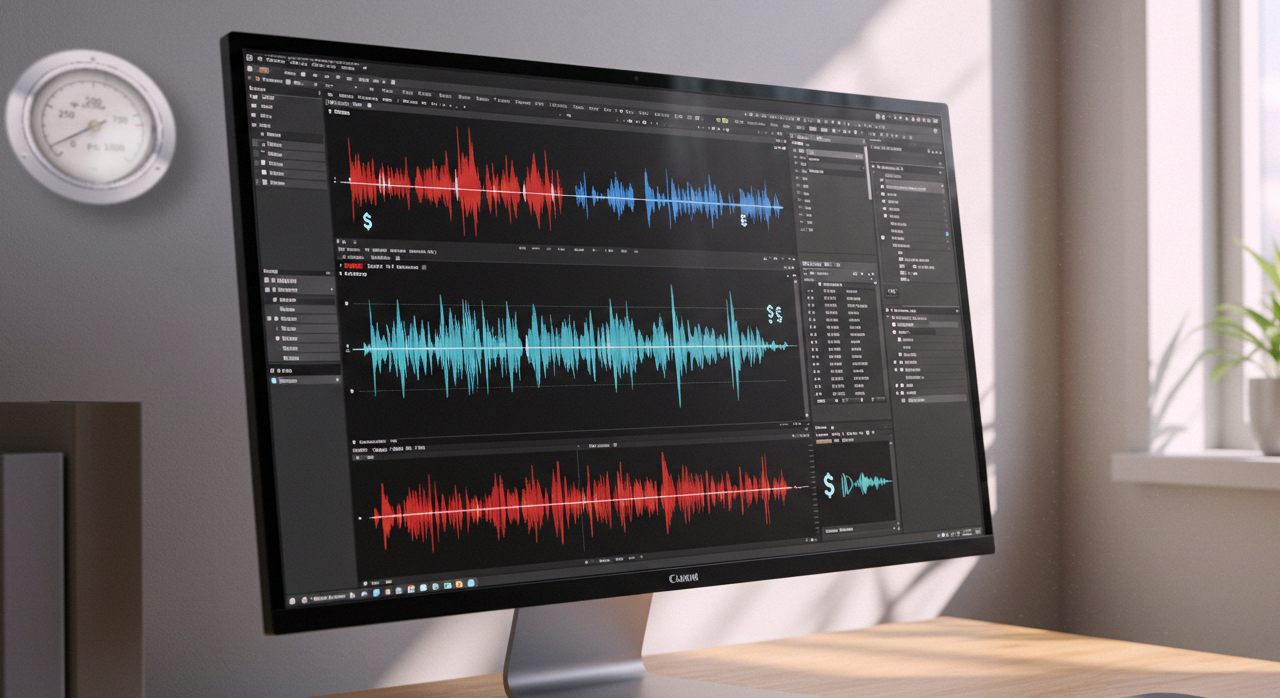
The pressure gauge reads 50 psi
